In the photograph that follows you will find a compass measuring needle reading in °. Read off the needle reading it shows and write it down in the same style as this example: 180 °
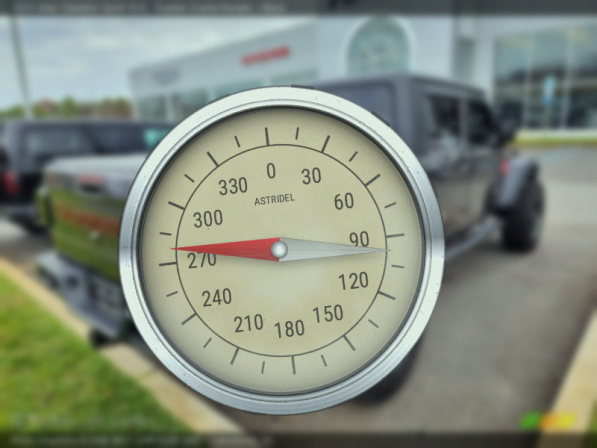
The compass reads 277.5 °
